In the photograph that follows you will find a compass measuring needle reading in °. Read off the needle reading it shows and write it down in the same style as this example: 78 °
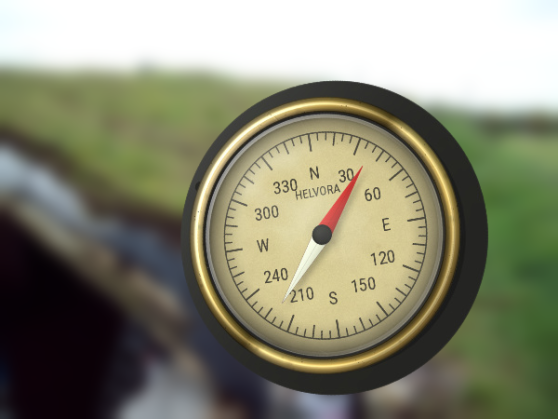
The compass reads 40 °
